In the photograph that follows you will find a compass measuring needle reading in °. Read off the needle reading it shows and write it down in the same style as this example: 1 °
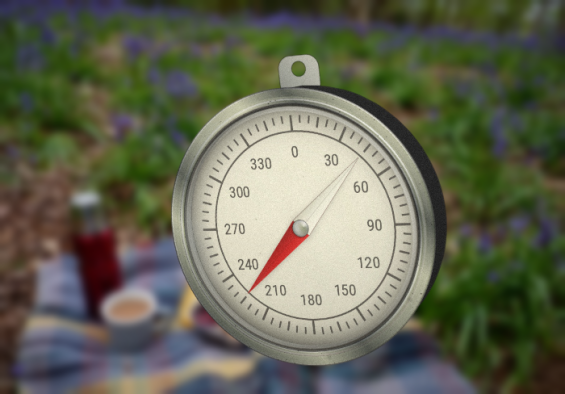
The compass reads 225 °
